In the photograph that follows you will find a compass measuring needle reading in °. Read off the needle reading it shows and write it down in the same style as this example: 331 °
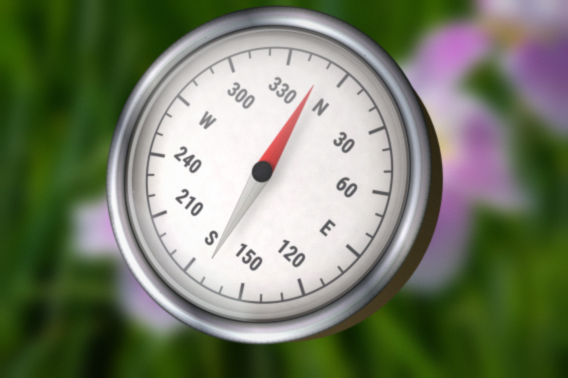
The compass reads 350 °
